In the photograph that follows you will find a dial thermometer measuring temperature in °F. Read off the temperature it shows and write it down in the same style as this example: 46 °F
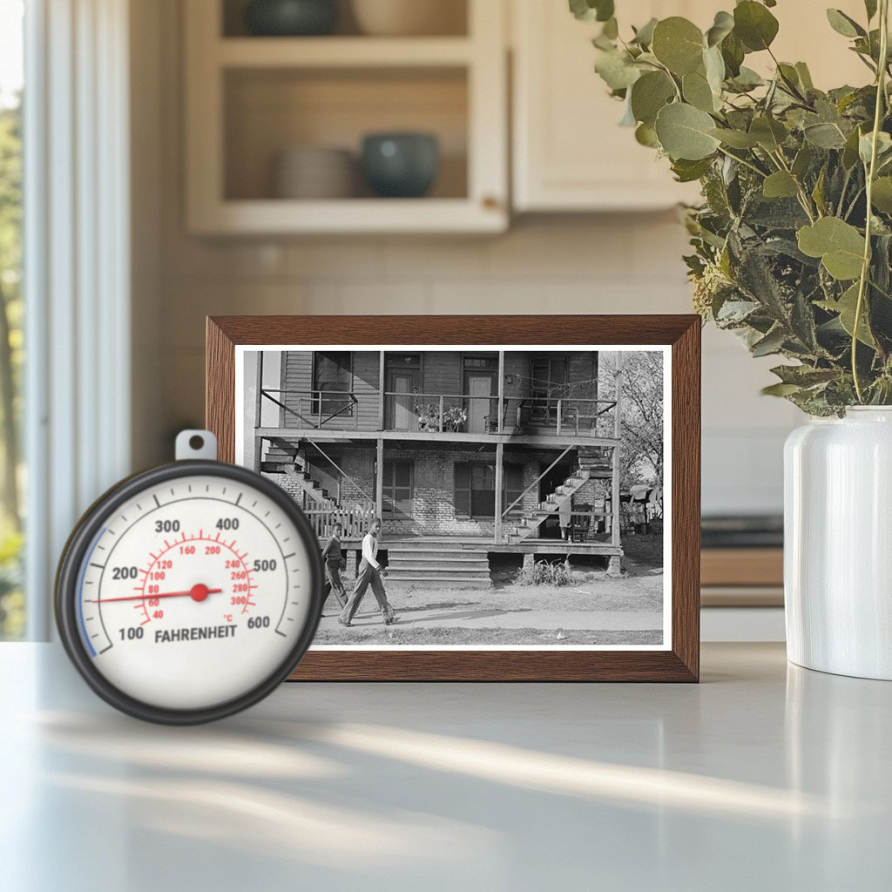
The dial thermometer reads 160 °F
